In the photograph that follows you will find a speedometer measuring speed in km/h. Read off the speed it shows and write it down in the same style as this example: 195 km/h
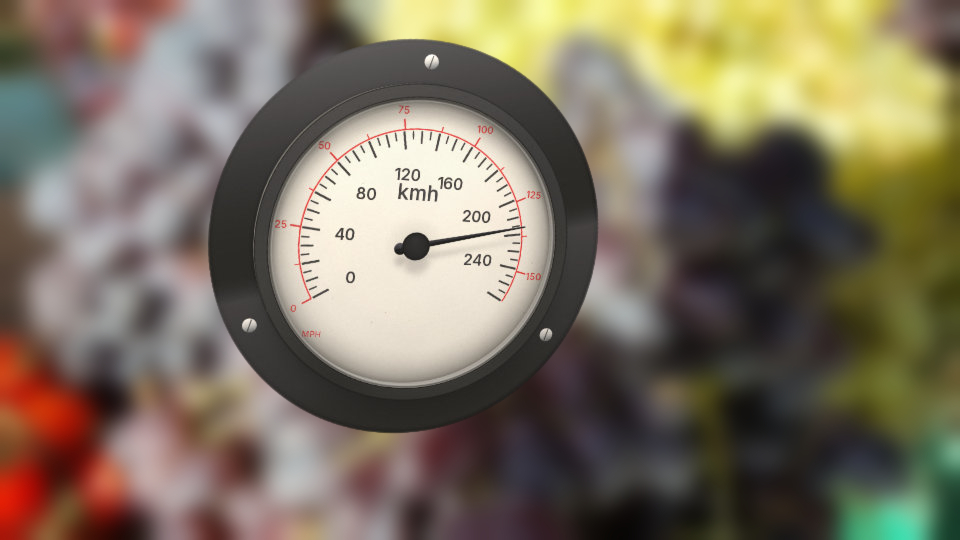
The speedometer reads 215 km/h
